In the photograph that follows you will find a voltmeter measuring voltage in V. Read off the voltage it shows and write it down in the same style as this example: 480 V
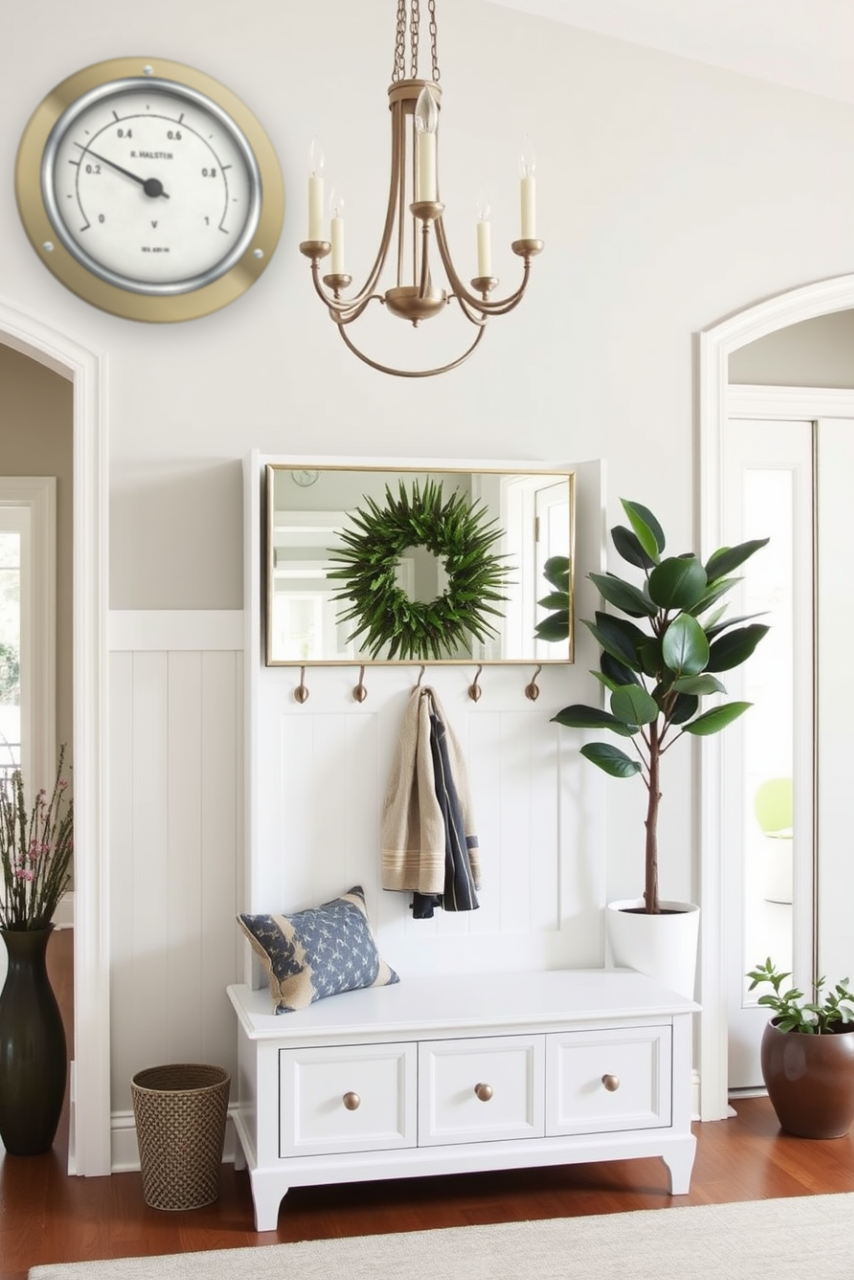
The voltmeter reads 0.25 V
